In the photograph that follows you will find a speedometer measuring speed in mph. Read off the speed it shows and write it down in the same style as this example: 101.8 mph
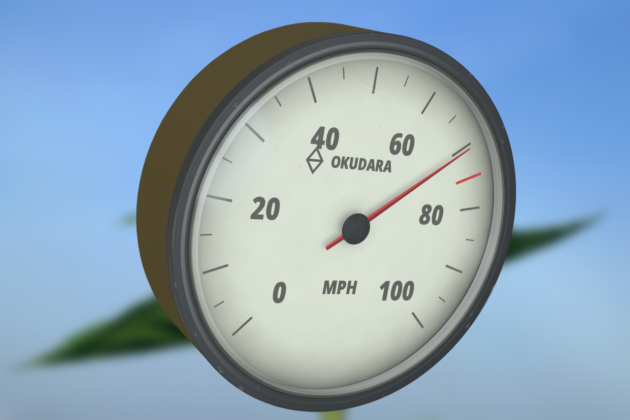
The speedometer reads 70 mph
